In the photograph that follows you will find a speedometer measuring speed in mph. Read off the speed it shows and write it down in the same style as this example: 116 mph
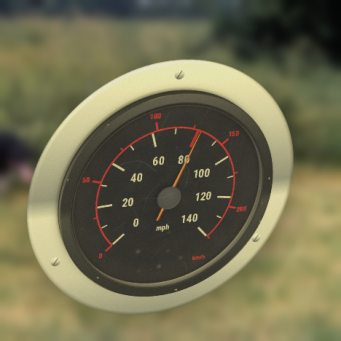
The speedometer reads 80 mph
